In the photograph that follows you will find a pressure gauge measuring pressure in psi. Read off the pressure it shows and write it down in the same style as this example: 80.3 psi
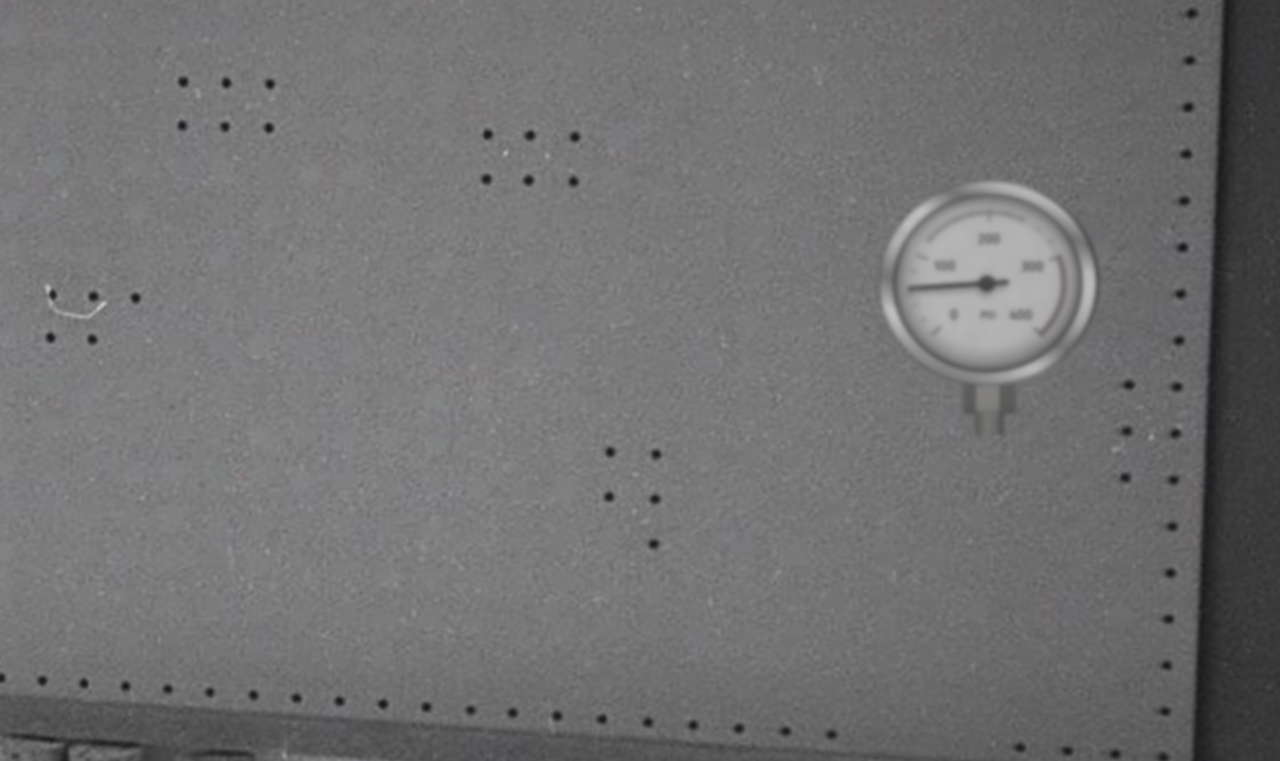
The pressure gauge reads 60 psi
